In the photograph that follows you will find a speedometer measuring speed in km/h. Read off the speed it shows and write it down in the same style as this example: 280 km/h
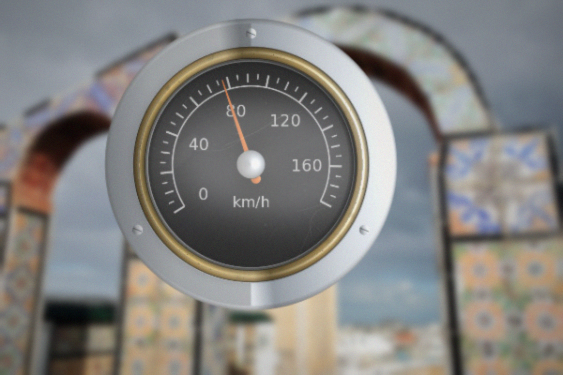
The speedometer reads 77.5 km/h
